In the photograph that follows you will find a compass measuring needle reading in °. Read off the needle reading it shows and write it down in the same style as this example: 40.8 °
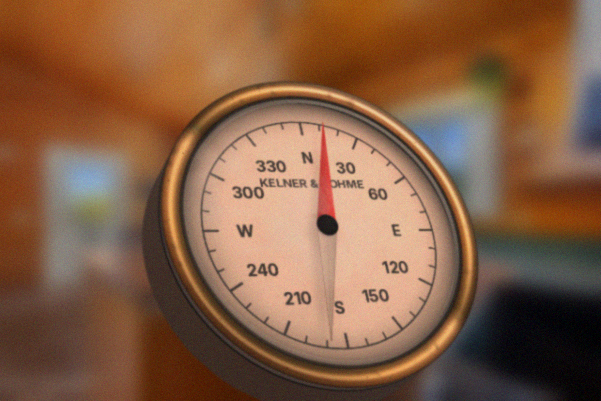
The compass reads 10 °
